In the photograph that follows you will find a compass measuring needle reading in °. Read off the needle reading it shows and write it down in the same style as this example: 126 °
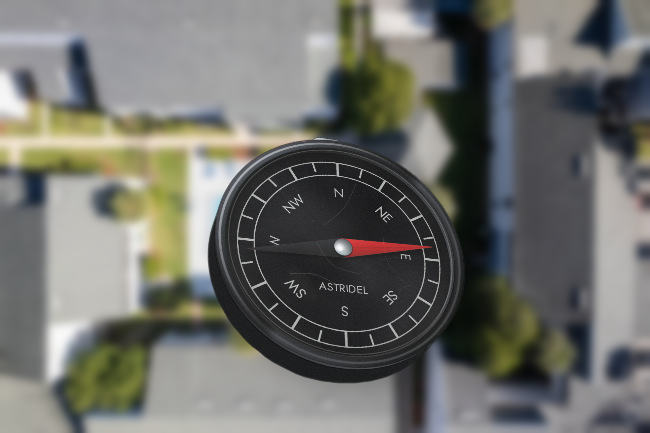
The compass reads 82.5 °
